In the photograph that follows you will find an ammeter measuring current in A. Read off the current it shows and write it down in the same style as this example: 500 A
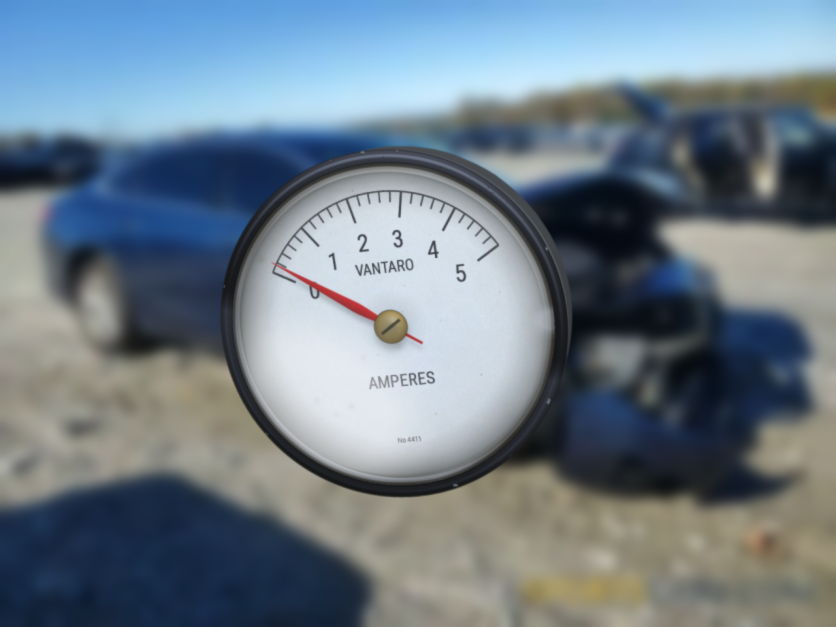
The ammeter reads 0.2 A
